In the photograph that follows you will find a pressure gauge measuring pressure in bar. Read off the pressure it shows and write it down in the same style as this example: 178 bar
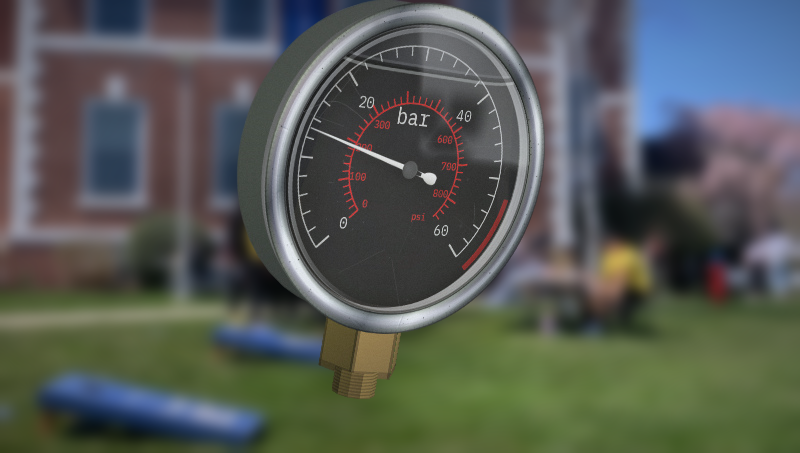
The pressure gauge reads 13 bar
